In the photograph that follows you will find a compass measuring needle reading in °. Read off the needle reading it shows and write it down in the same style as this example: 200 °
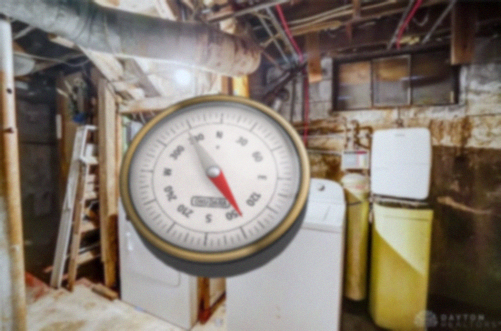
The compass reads 145 °
